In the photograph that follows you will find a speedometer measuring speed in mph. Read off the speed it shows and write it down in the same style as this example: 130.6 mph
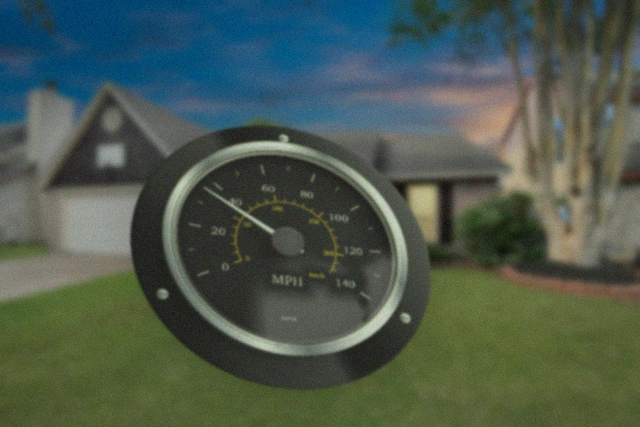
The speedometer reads 35 mph
